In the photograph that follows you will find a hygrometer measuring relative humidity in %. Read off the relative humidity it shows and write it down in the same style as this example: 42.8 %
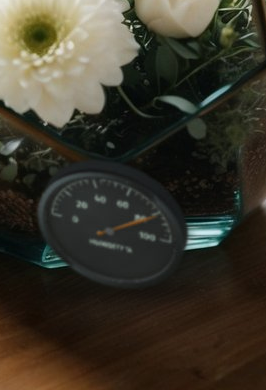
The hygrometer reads 80 %
